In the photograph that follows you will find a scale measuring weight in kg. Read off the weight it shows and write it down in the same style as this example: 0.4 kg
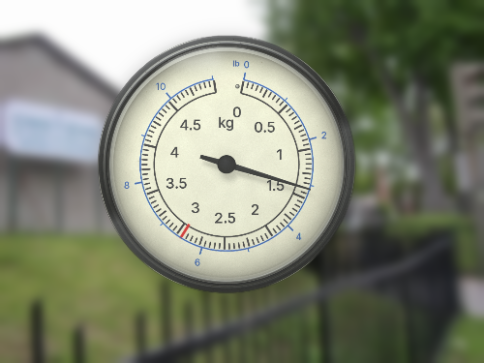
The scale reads 1.4 kg
